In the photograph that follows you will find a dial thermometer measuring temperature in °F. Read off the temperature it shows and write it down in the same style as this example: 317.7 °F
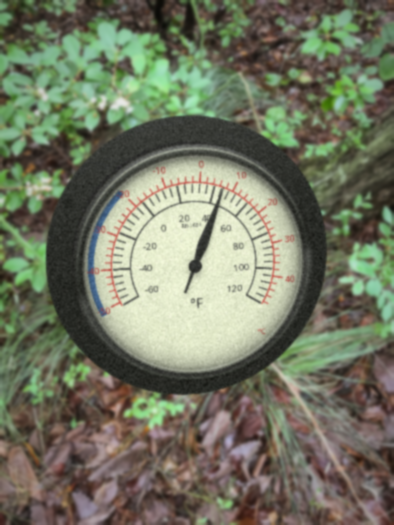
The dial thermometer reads 44 °F
